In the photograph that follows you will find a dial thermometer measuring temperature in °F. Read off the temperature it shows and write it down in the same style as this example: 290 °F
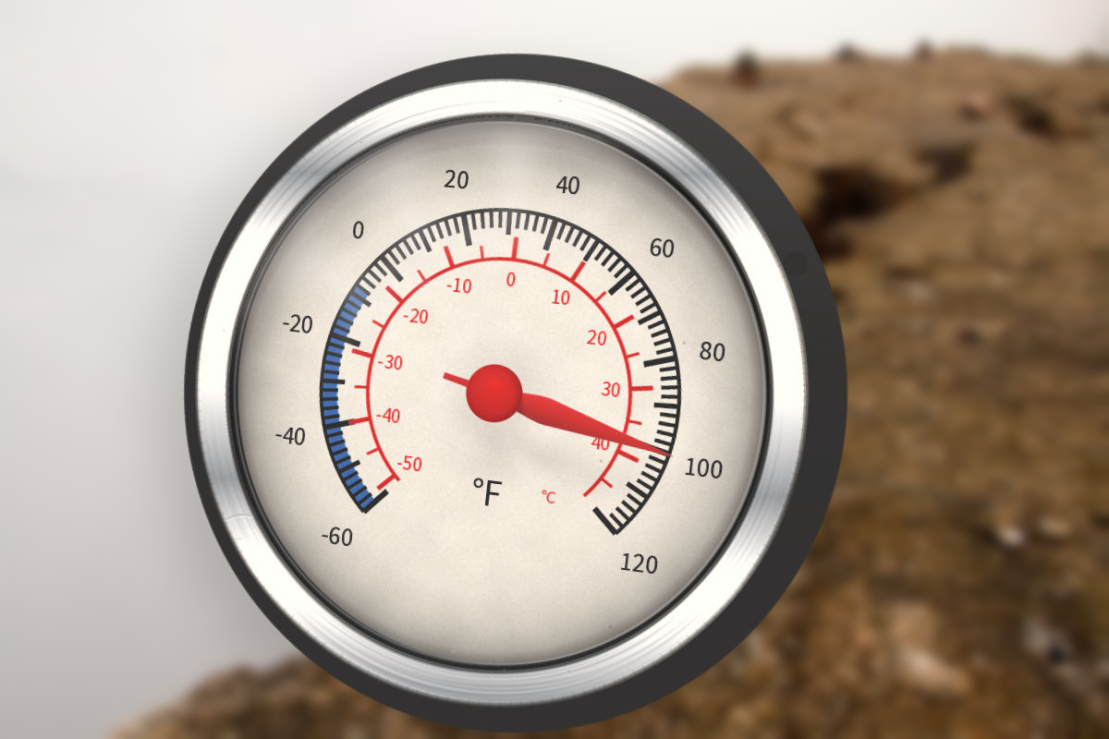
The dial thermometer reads 100 °F
